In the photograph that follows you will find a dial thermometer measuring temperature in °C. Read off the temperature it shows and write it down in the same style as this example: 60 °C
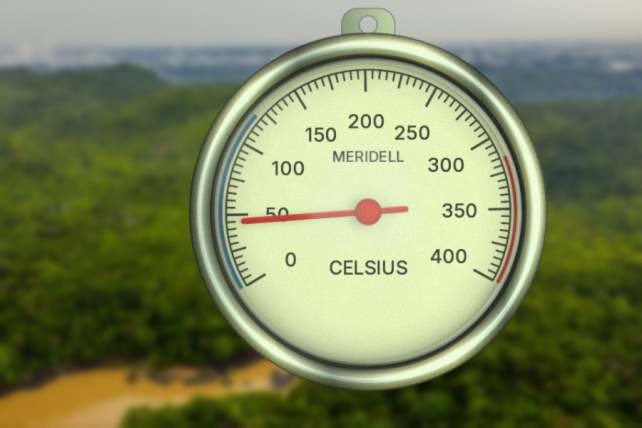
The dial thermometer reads 45 °C
